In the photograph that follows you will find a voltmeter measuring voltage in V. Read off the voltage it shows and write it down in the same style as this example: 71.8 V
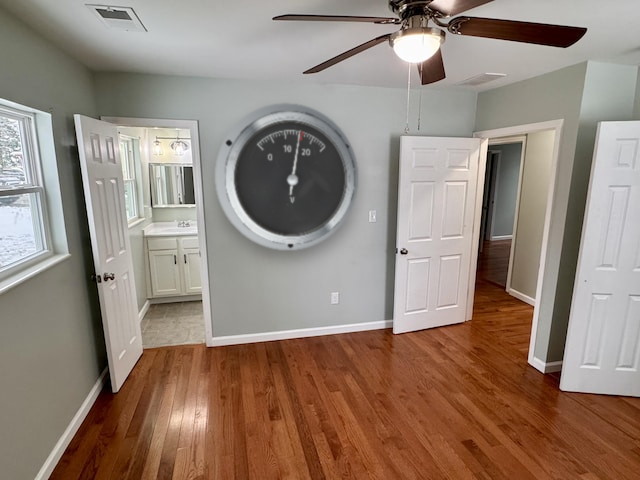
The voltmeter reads 15 V
